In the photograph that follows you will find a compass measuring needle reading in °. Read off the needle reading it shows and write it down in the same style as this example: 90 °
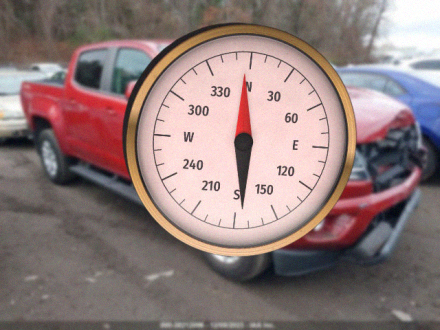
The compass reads 355 °
